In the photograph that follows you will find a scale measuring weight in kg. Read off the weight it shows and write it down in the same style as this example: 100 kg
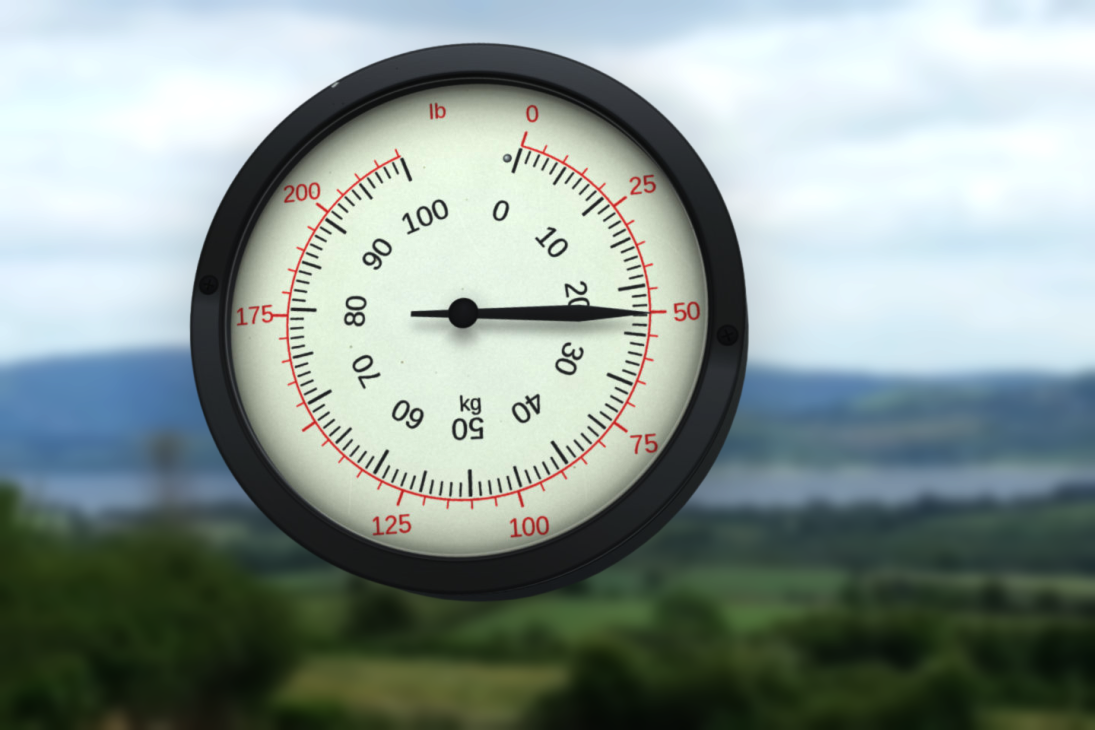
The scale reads 23 kg
